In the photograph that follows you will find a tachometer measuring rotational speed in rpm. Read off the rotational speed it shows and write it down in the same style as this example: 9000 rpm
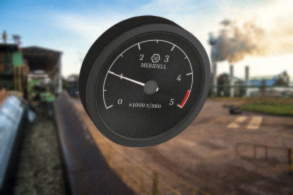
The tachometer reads 1000 rpm
